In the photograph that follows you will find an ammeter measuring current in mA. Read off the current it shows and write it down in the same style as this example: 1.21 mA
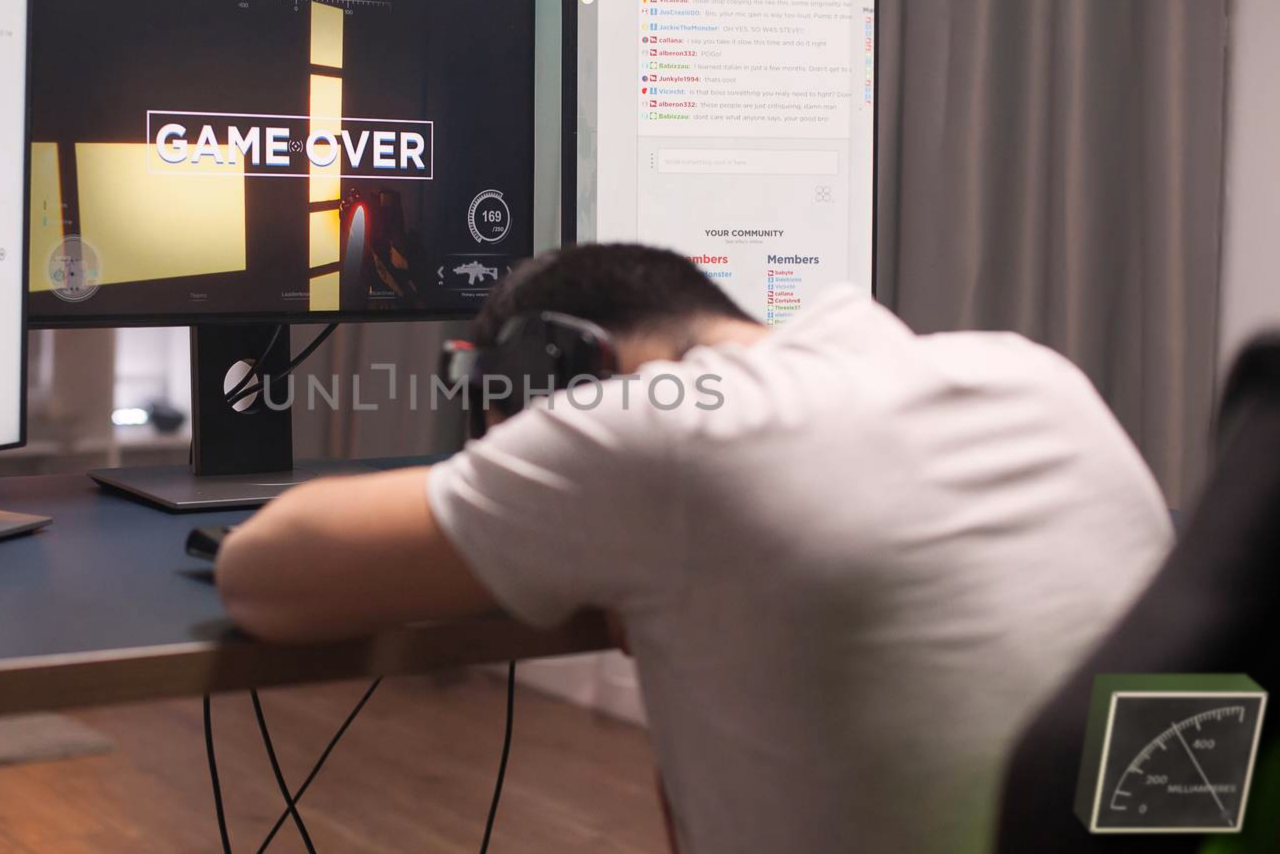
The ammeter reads 350 mA
